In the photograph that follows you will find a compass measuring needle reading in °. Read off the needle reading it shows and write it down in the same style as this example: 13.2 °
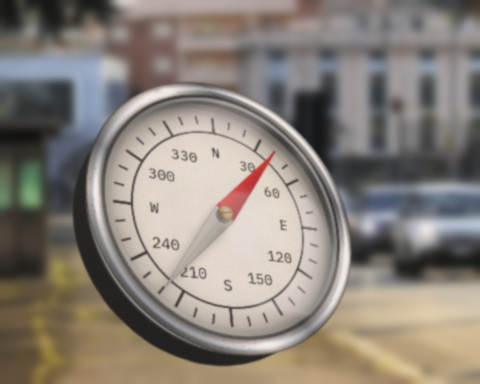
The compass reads 40 °
